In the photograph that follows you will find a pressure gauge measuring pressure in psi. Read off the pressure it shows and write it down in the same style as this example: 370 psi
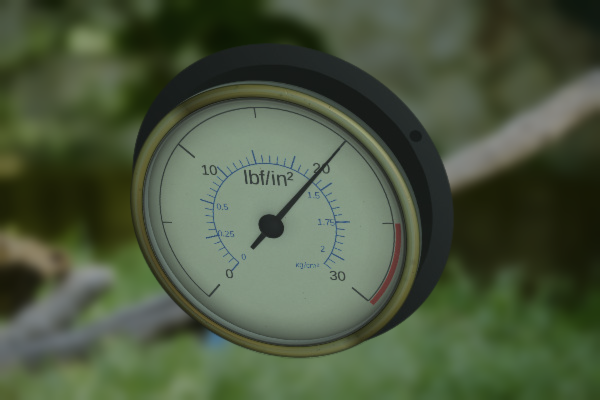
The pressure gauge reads 20 psi
